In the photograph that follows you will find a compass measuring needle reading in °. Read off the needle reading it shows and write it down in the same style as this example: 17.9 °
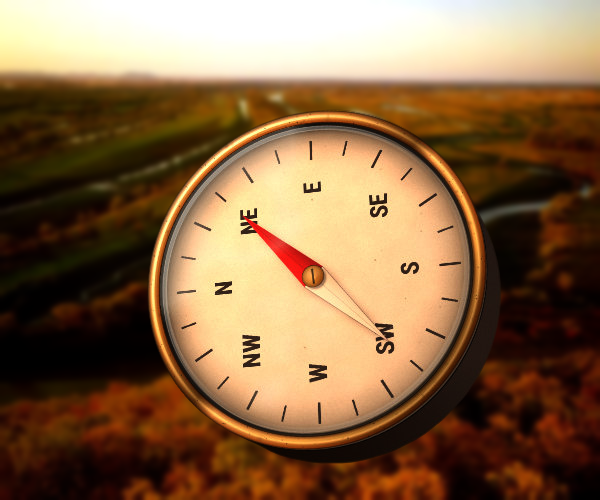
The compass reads 45 °
